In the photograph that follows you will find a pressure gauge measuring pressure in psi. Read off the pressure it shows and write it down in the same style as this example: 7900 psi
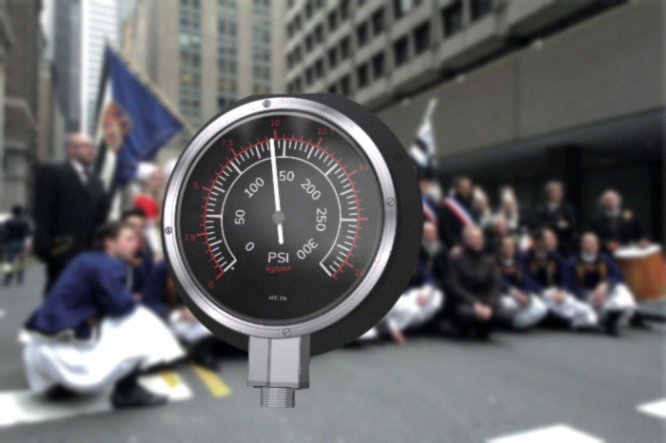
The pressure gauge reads 140 psi
